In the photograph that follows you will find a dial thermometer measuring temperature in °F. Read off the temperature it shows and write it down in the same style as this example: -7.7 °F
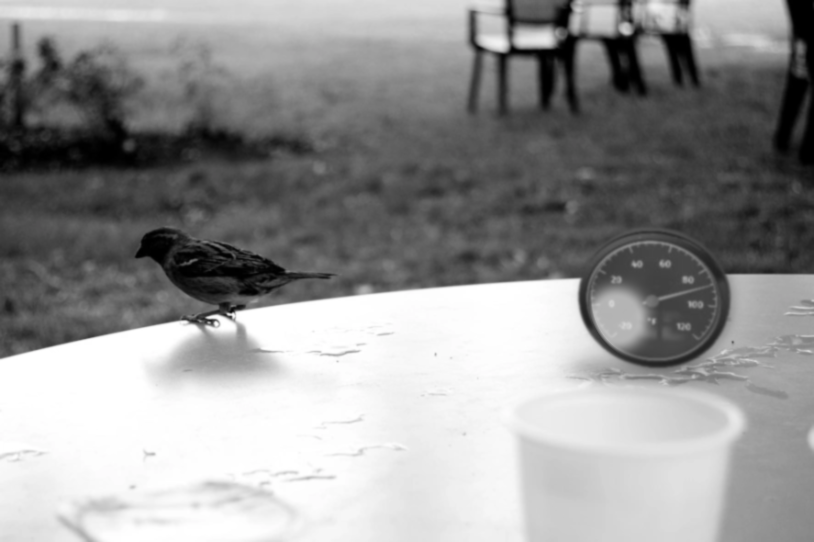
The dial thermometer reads 88 °F
